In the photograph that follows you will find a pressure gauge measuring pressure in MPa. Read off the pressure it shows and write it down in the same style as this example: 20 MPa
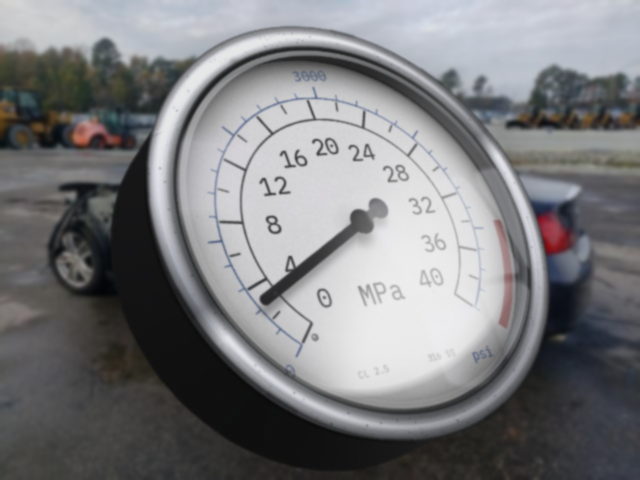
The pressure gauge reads 3 MPa
